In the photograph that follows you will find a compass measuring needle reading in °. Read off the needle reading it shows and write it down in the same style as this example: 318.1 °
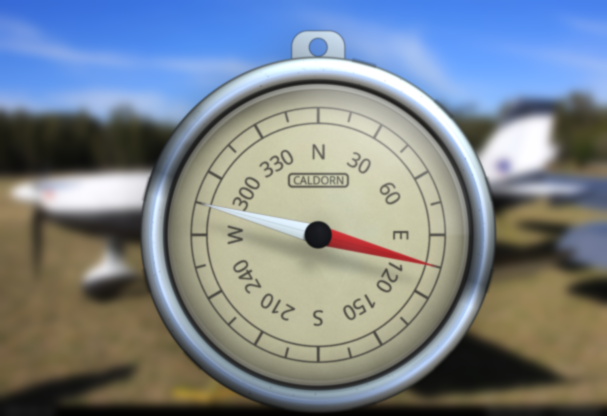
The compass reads 105 °
